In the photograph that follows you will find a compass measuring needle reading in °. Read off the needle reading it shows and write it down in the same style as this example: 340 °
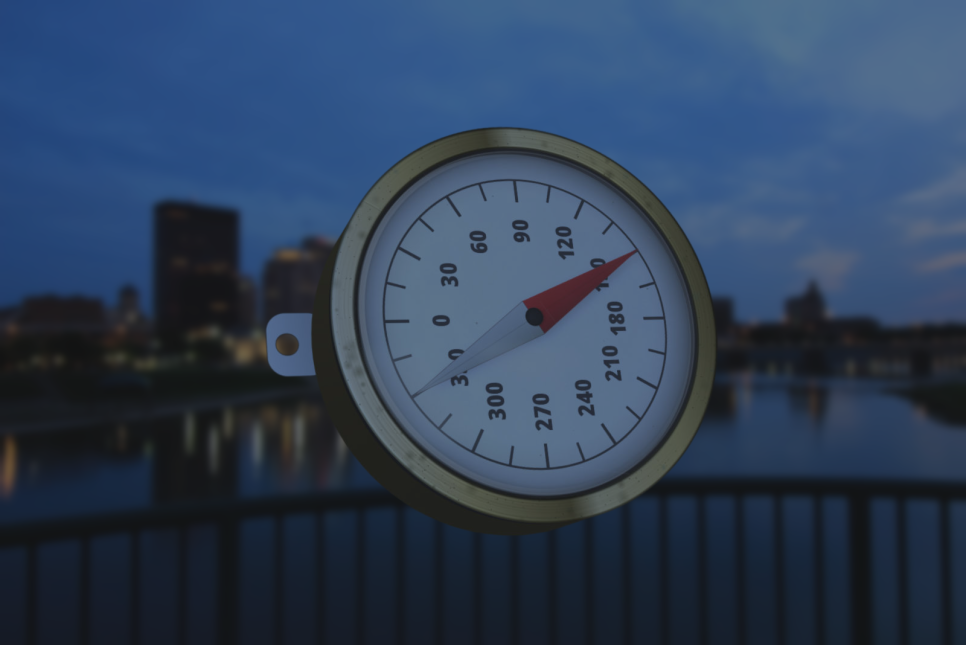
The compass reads 150 °
